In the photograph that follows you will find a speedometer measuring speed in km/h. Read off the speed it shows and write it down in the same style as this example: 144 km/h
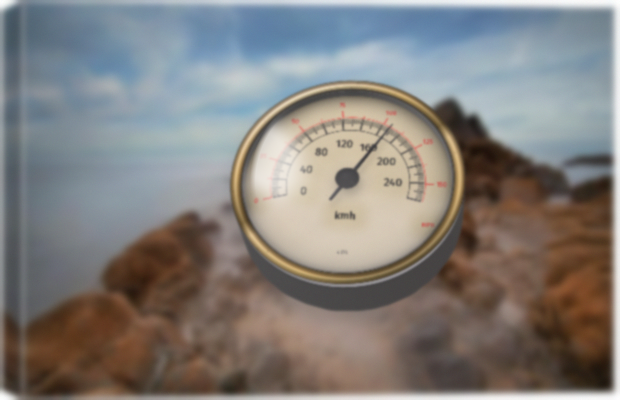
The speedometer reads 170 km/h
